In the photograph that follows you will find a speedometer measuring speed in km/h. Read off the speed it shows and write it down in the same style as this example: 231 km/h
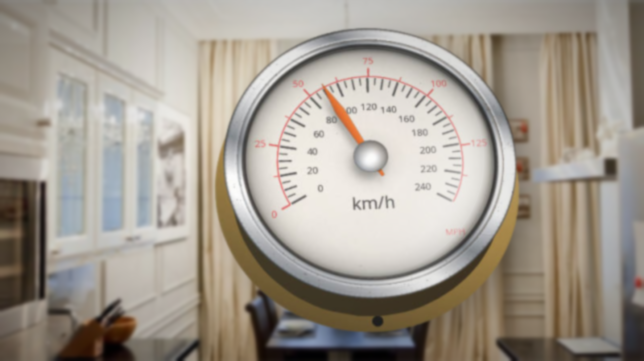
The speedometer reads 90 km/h
